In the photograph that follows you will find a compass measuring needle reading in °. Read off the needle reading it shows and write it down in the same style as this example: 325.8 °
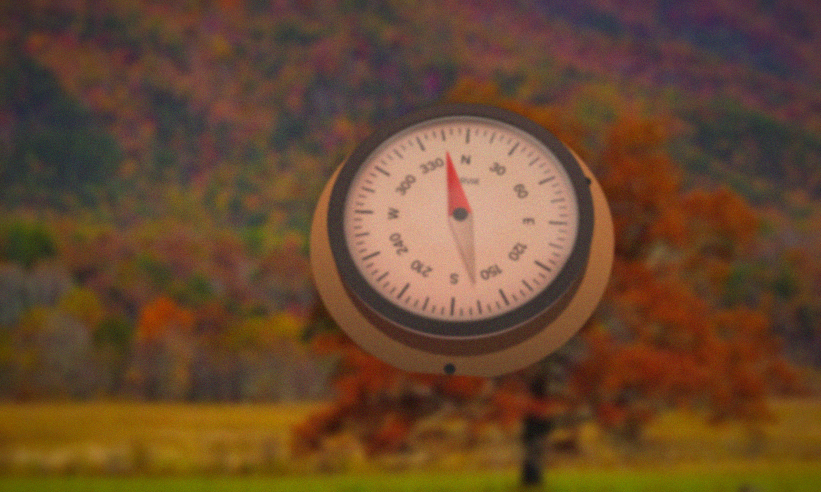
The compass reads 345 °
